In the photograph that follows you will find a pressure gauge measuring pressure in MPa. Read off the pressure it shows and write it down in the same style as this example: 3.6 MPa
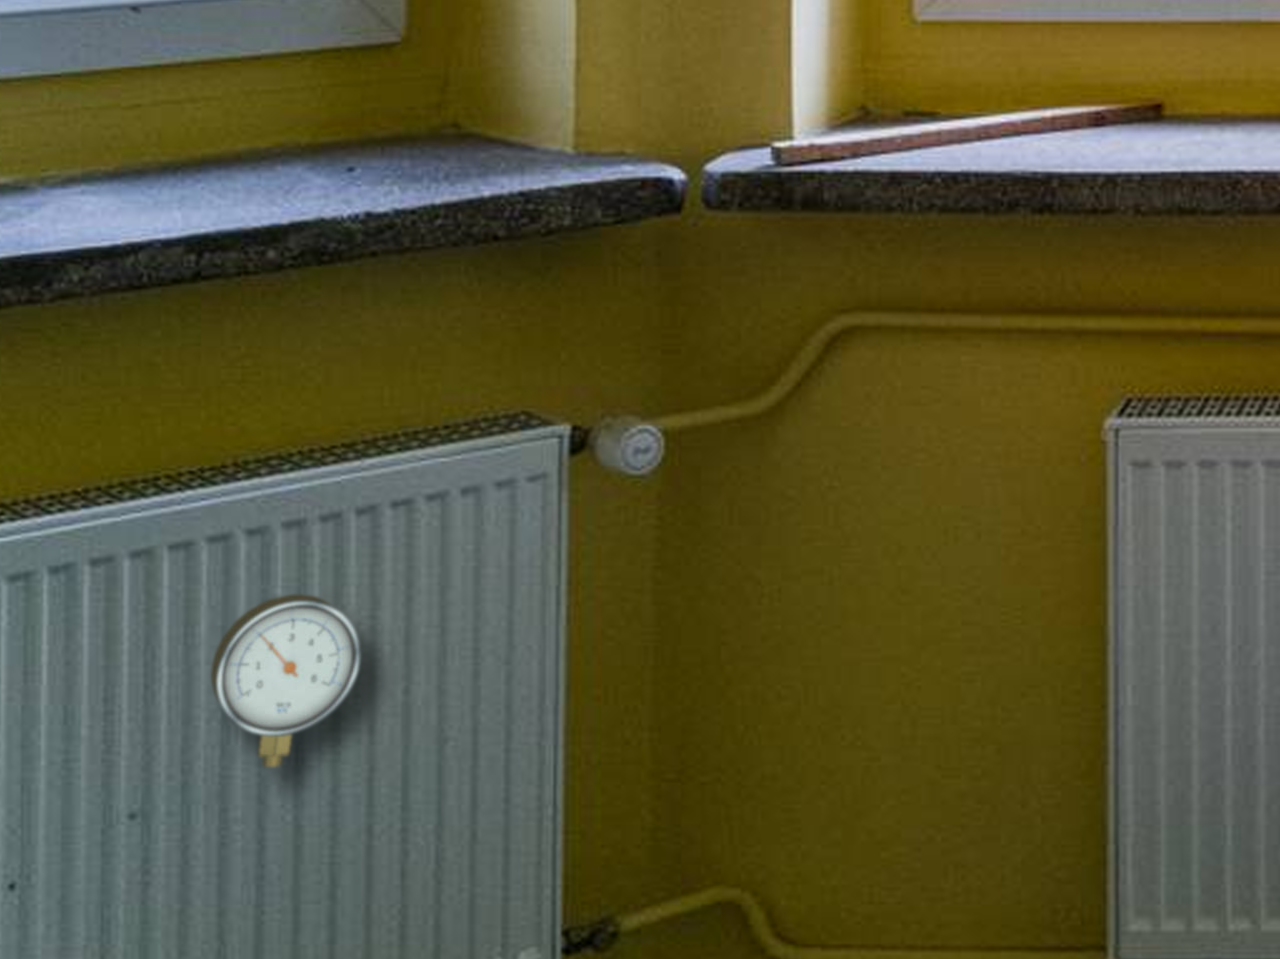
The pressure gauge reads 2 MPa
